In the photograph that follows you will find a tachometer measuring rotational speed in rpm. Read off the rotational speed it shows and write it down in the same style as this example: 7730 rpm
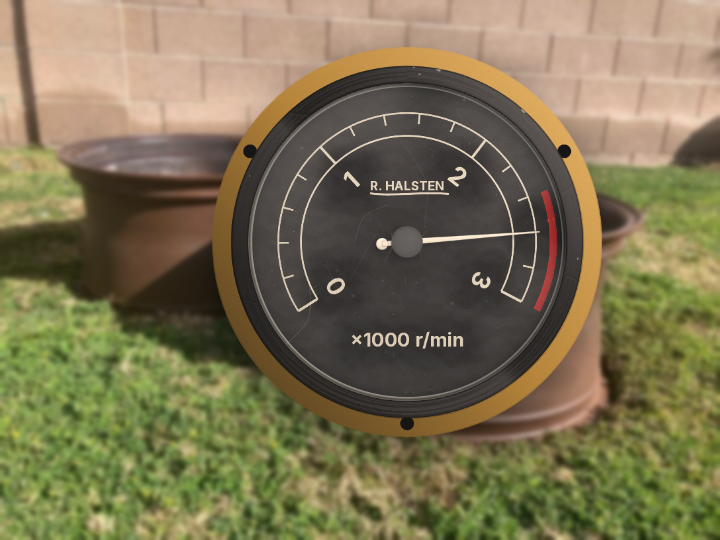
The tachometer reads 2600 rpm
